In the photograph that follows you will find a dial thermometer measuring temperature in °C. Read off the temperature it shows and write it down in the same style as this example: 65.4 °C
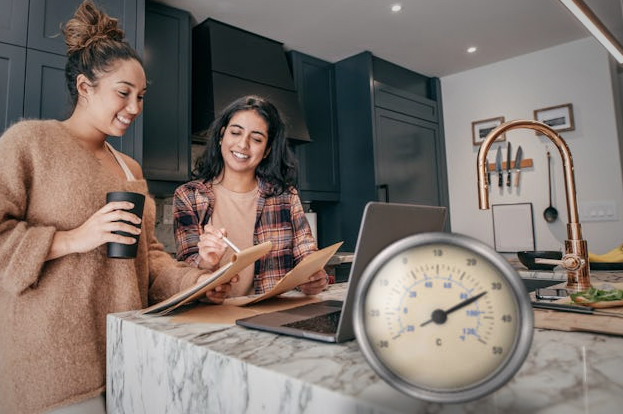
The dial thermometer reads 30 °C
